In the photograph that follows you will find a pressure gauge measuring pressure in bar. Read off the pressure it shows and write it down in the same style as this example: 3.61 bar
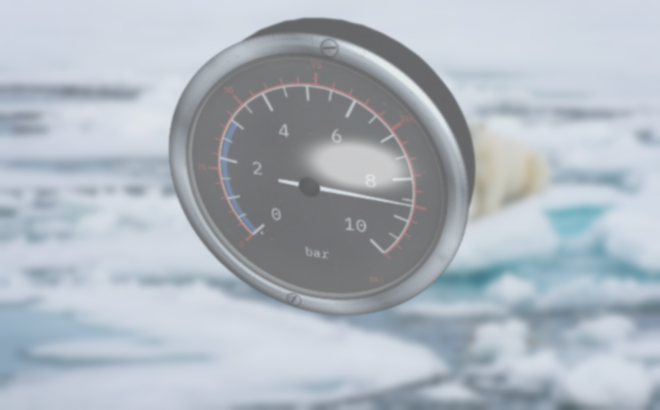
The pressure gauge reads 8.5 bar
